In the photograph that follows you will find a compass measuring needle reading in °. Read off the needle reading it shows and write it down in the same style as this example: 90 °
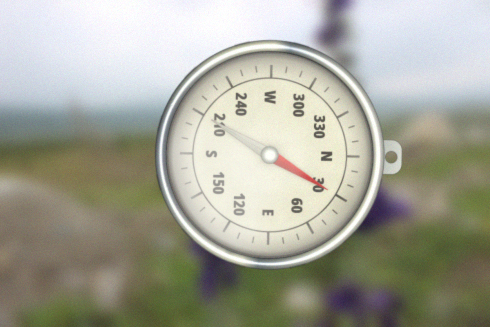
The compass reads 30 °
